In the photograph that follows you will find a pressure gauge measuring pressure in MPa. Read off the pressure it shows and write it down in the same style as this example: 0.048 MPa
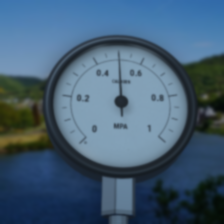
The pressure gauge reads 0.5 MPa
